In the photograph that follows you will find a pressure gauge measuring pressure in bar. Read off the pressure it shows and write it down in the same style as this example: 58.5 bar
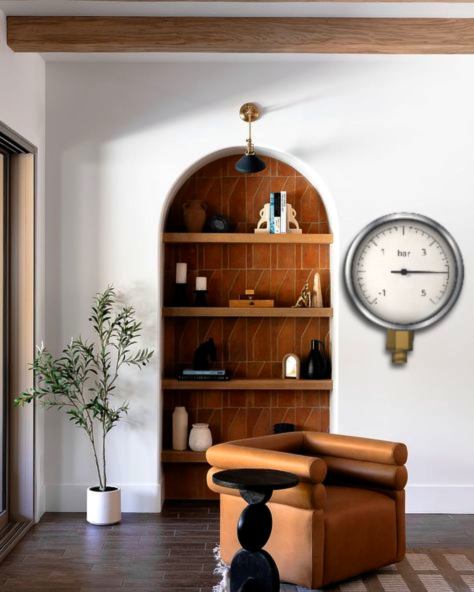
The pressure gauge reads 4 bar
